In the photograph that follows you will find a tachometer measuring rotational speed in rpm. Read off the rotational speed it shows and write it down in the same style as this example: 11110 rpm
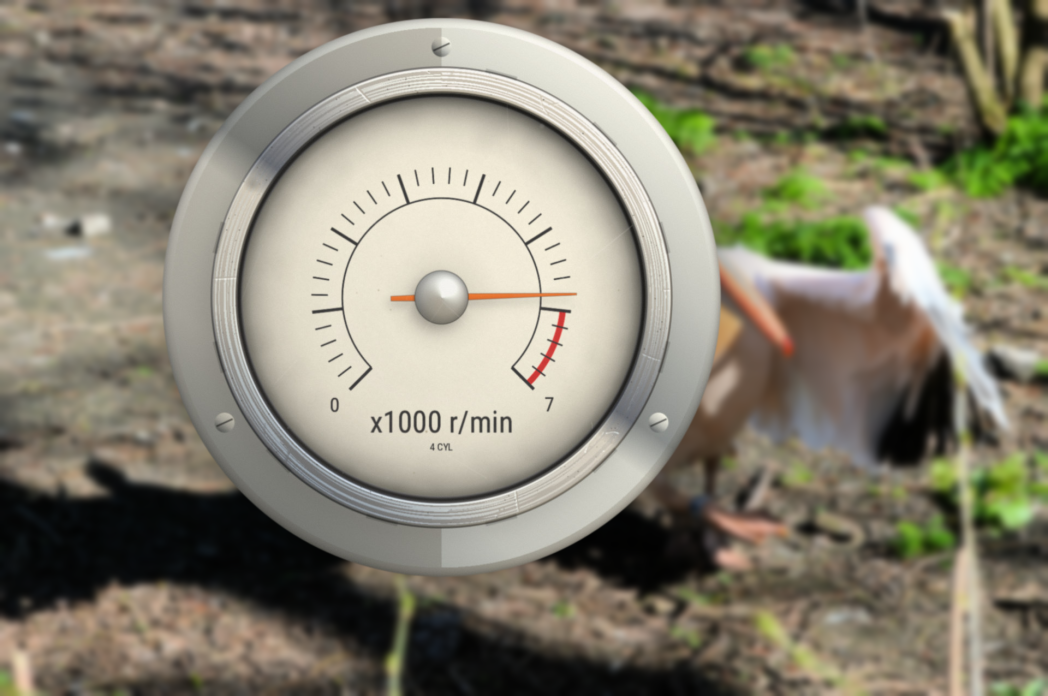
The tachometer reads 5800 rpm
